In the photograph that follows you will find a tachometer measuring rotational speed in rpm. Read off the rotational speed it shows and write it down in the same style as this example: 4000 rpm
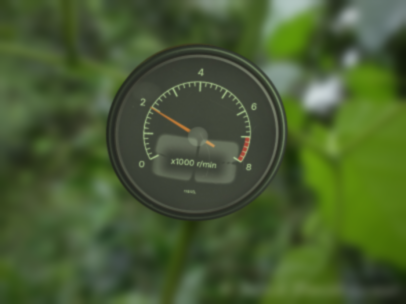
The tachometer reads 2000 rpm
